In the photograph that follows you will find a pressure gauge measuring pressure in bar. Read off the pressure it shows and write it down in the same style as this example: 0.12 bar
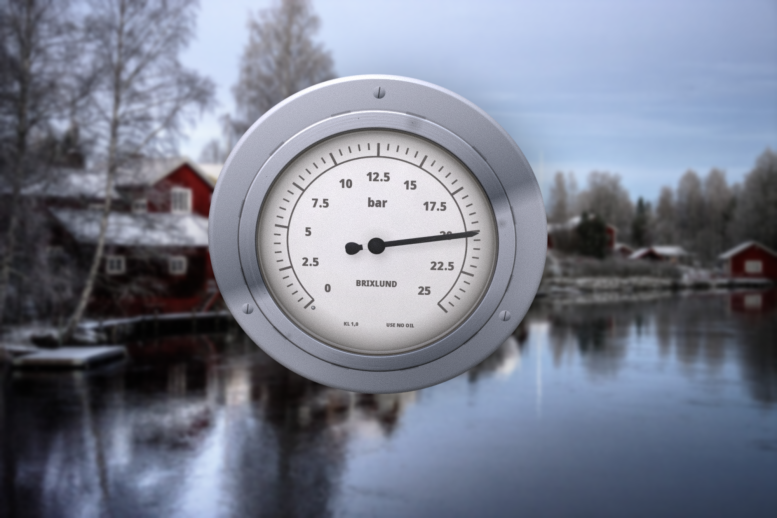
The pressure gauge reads 20 bar
